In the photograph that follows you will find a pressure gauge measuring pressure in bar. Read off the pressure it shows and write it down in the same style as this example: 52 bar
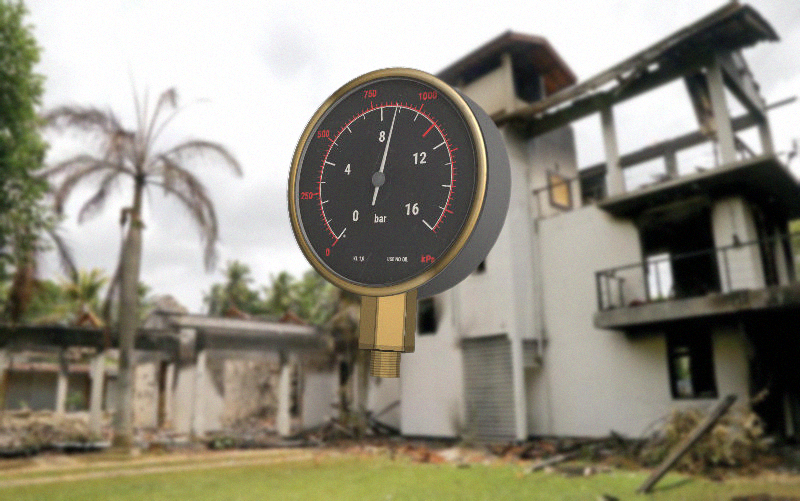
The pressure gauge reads 9 bar
